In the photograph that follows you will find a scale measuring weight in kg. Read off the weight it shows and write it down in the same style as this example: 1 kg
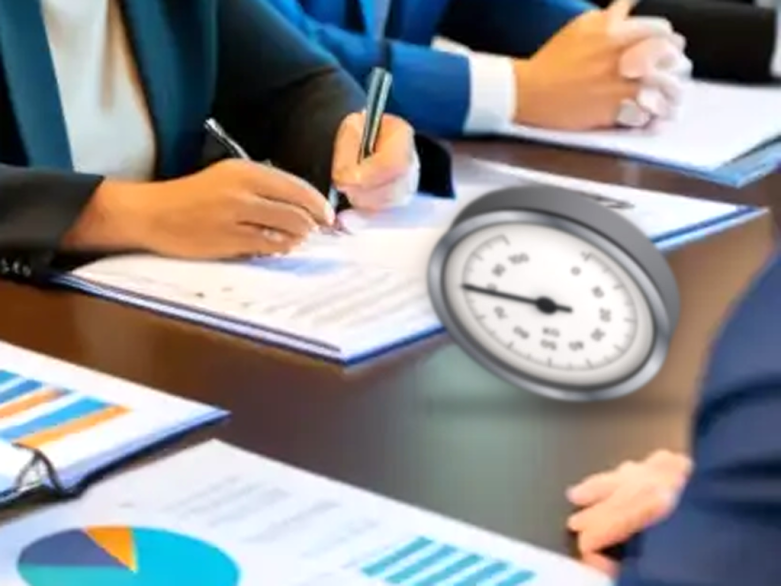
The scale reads 80 kg
